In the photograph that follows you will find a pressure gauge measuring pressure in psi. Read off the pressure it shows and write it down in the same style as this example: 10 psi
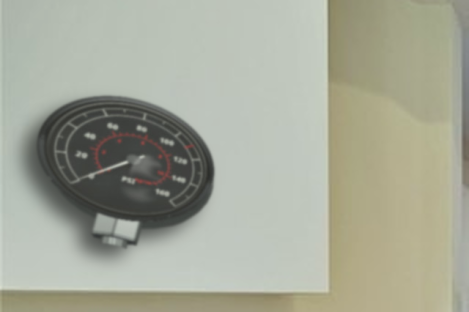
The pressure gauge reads 0 psi
